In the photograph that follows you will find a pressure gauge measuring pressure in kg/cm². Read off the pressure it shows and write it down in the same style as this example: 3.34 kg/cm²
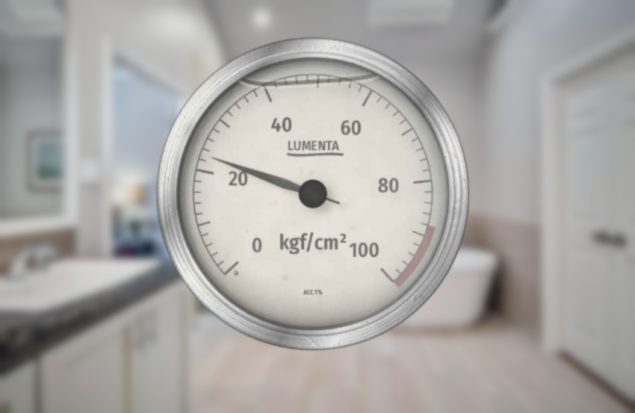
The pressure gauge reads 23 kg/cm²
